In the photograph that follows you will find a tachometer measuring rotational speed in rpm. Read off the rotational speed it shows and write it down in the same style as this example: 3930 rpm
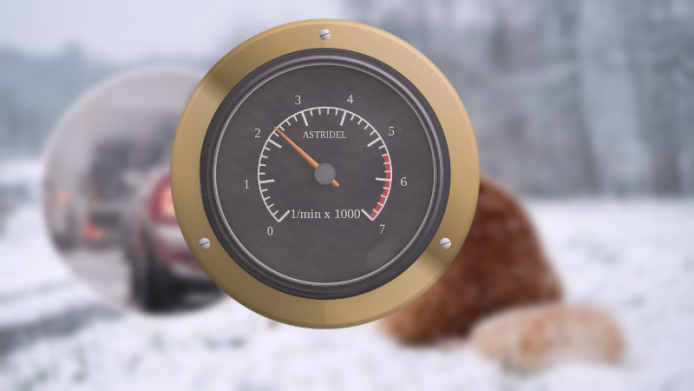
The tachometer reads 2300 rpm
